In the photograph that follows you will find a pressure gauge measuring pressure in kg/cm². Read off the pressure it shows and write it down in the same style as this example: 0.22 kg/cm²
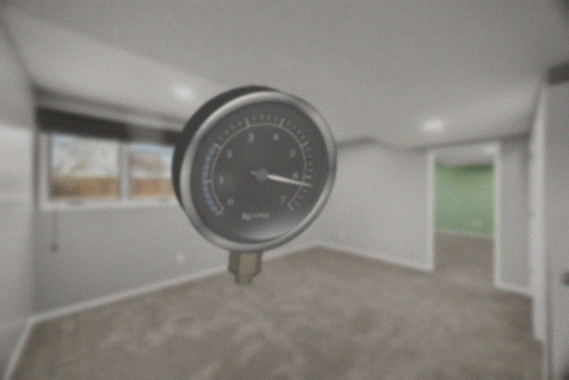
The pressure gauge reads 6.2 kg/cm²
